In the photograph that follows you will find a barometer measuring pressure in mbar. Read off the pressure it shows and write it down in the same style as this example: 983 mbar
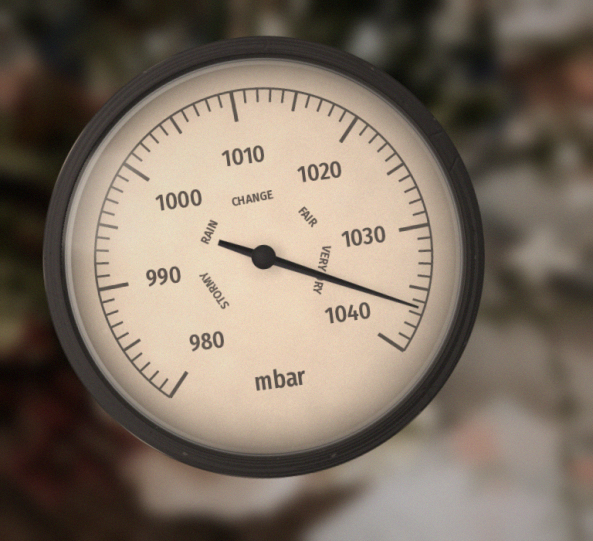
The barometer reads 1036.5 mbar
